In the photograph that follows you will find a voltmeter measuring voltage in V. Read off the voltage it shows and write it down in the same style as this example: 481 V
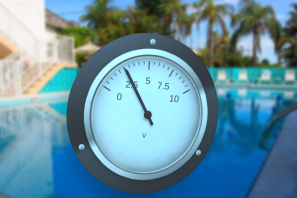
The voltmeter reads 2.5 V
